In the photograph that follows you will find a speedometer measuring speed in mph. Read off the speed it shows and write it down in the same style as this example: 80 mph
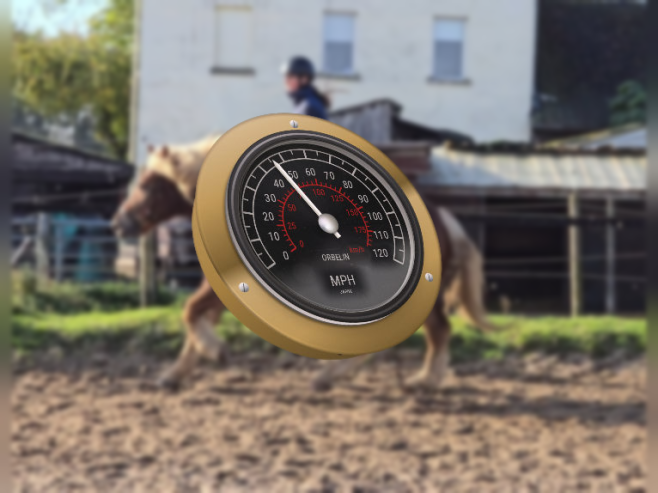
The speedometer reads 45 mph
